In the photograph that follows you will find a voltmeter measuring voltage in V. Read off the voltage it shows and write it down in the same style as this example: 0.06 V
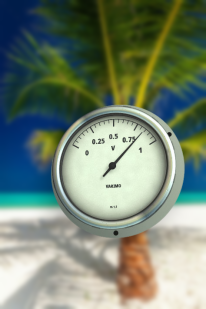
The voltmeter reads 0.85 V
